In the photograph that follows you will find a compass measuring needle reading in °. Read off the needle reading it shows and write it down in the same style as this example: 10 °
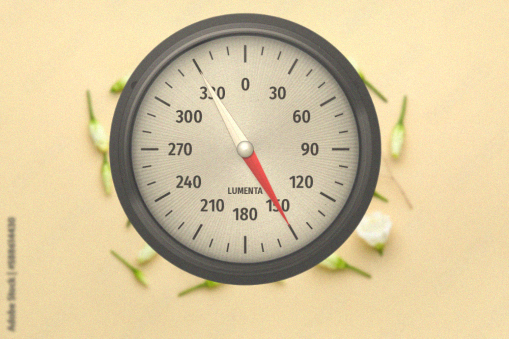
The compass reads 150 °
